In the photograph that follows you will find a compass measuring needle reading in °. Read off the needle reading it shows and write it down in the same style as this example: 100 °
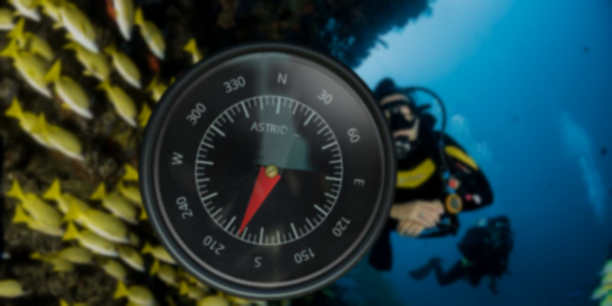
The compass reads 200 °
